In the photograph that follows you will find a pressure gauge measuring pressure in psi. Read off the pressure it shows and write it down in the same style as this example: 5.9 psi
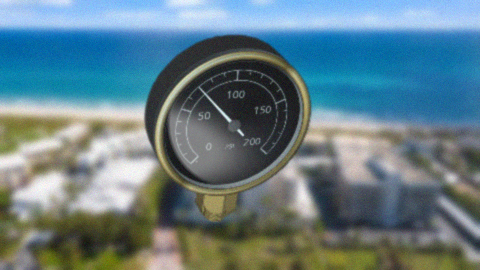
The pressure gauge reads 70 psi
